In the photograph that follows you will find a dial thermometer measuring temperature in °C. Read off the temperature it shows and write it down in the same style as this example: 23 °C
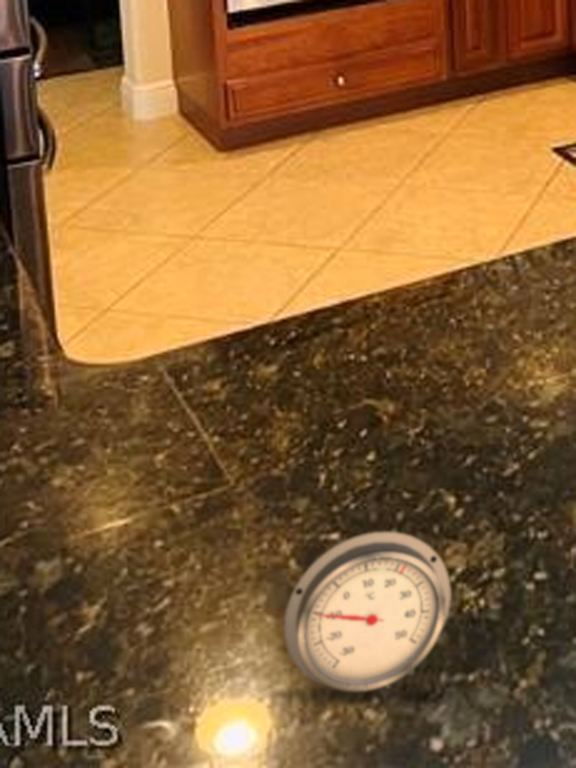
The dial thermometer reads -10 °C
